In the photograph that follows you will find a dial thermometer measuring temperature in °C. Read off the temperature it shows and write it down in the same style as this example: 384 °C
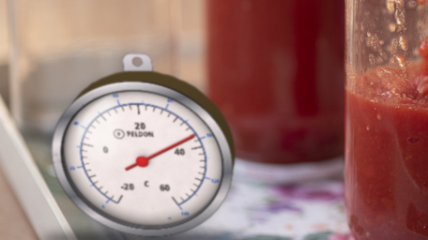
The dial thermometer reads 36 °C
